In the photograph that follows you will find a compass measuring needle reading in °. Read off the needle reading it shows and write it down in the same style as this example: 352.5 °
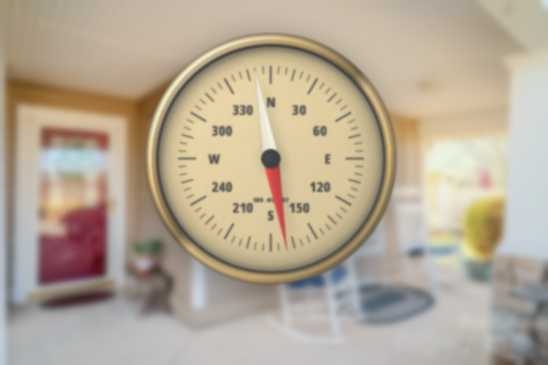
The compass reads 170 °
